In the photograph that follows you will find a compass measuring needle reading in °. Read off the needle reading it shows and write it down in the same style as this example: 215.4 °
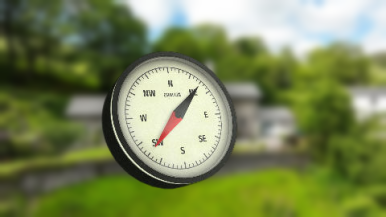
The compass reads 225 °
